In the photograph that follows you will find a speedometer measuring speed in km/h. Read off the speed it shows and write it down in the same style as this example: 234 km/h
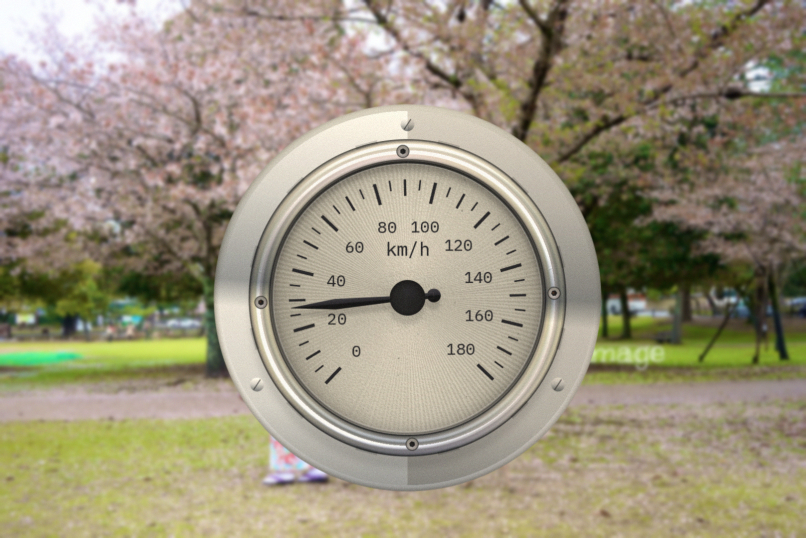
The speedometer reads 27.5 km/h
